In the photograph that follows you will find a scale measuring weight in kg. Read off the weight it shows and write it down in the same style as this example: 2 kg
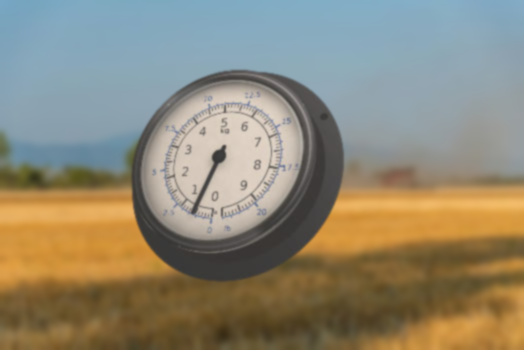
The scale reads 0.5 kg
